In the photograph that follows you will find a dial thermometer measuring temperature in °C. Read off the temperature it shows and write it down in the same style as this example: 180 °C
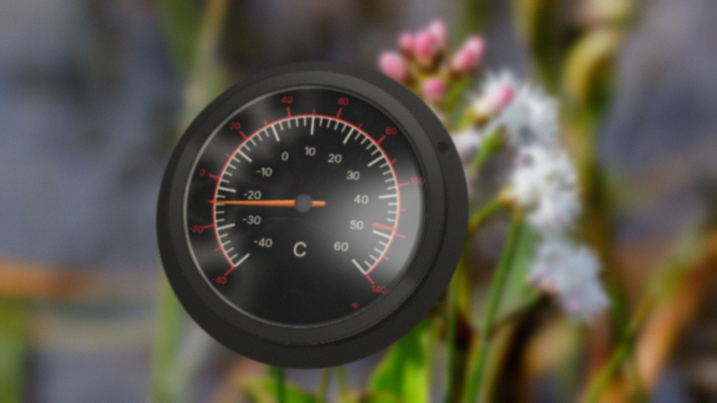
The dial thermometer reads -24 °C
